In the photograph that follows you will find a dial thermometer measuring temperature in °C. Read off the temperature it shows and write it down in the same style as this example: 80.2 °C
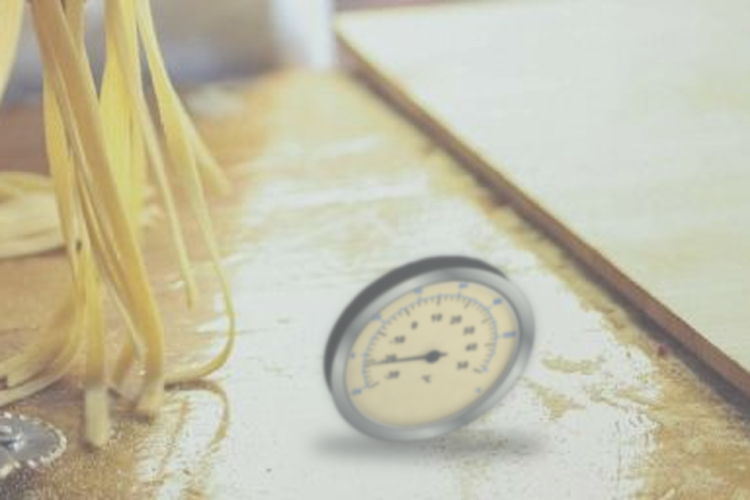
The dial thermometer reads -20 °C
